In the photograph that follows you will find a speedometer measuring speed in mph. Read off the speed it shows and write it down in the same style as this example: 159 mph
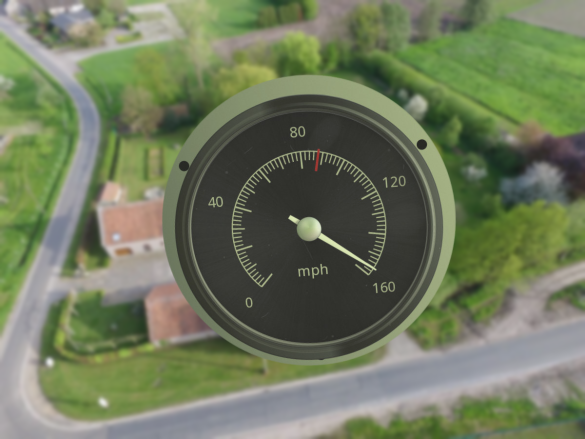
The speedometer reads 156 mph
